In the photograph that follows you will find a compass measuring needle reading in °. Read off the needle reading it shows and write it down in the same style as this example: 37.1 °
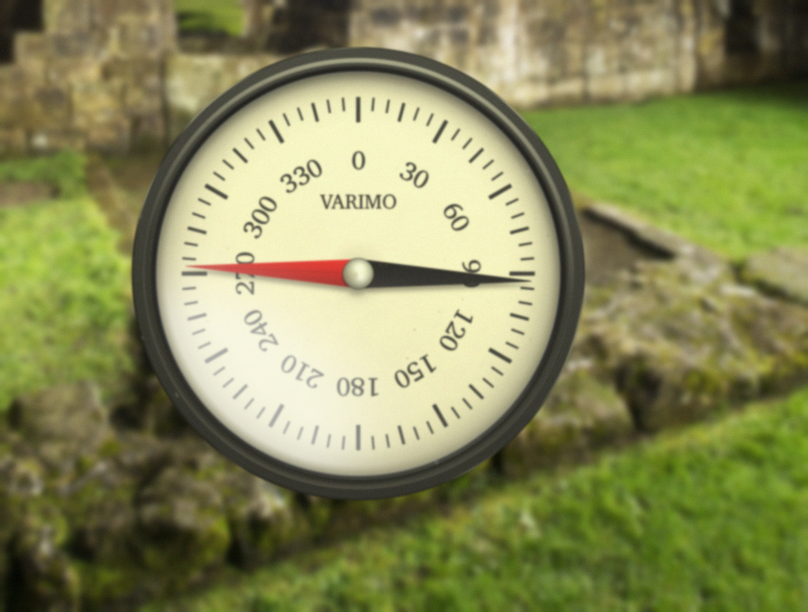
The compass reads 272.5 °
